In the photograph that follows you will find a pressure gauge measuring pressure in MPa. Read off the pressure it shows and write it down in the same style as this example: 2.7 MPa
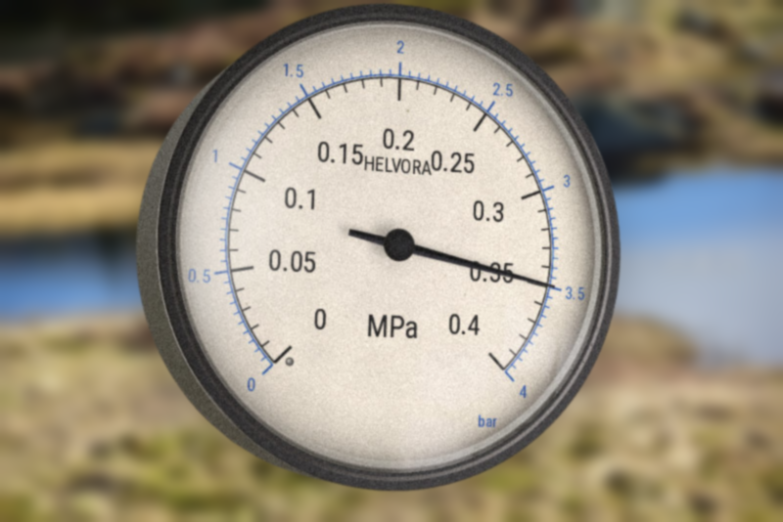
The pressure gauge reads 0.35 MPa
